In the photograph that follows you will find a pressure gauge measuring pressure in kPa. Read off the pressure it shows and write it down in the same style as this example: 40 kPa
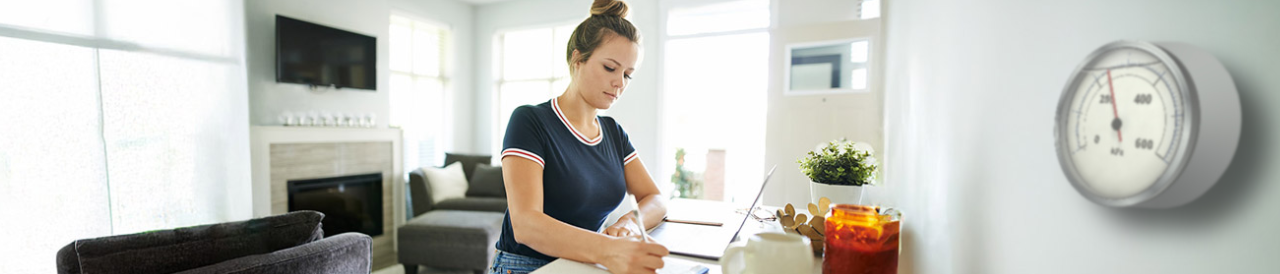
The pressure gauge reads 250 kPa
